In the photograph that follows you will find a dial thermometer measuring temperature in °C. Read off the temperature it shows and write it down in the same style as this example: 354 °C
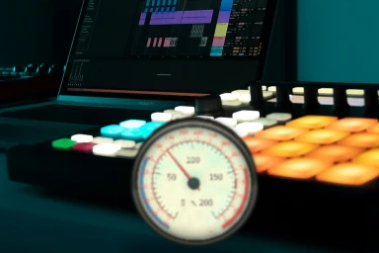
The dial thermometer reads 75 °C
